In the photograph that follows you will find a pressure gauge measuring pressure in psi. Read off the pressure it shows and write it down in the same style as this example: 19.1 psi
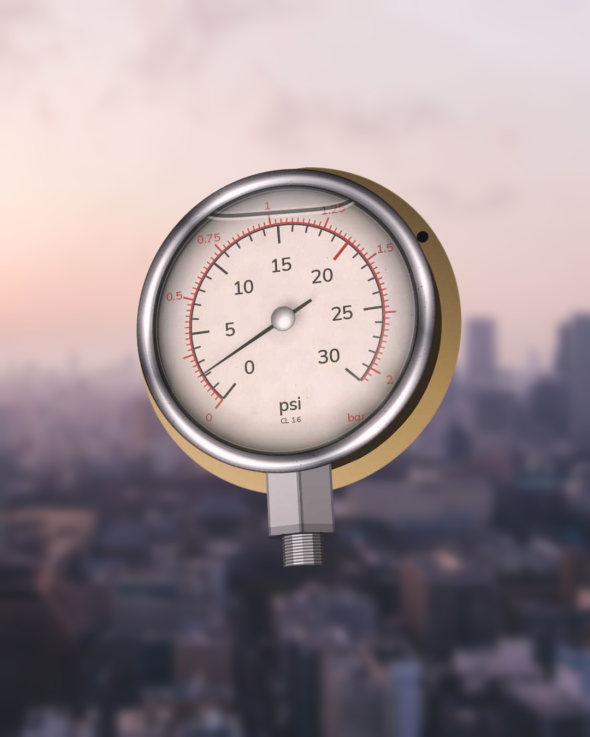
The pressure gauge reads 2 psi
